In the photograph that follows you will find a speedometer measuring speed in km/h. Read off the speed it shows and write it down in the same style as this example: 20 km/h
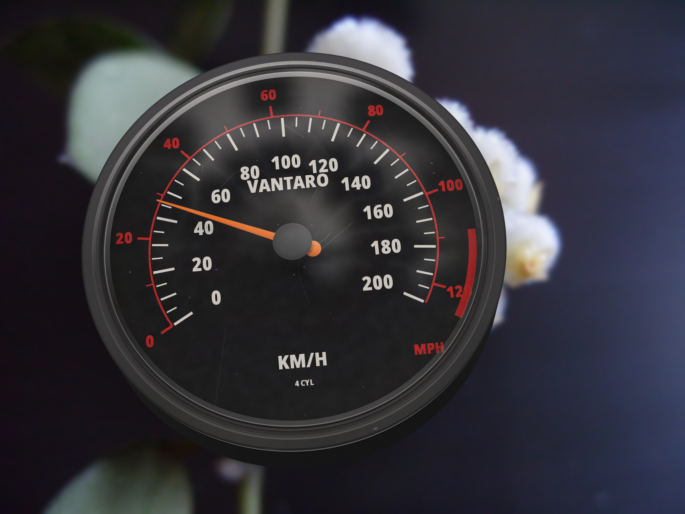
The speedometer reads 45 km/h
